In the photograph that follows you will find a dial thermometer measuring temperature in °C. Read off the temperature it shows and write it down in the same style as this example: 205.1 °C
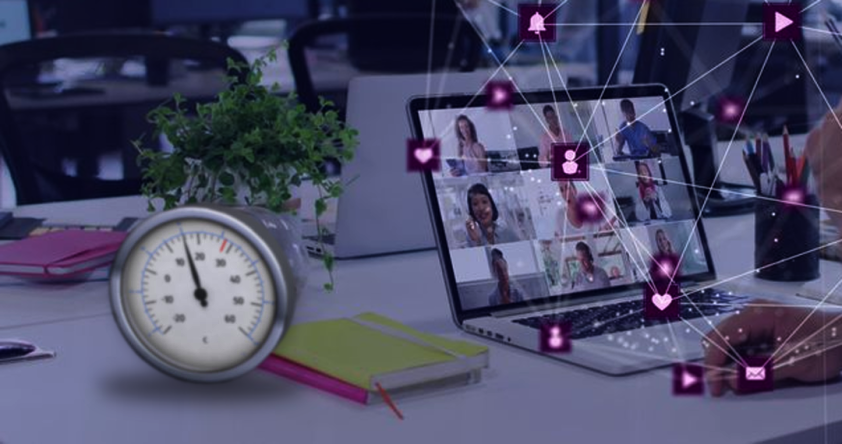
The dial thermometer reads 16 °C
